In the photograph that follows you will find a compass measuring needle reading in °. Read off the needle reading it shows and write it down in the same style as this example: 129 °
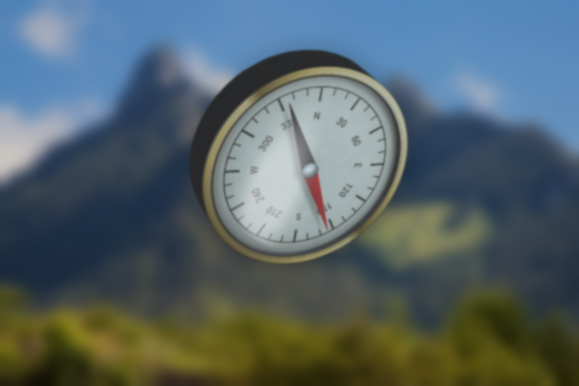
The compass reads 155 °
